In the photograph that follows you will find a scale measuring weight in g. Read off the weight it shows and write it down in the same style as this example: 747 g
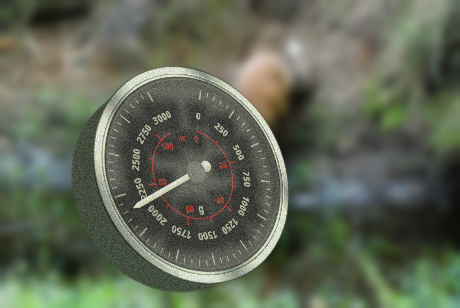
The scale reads 2150 g
